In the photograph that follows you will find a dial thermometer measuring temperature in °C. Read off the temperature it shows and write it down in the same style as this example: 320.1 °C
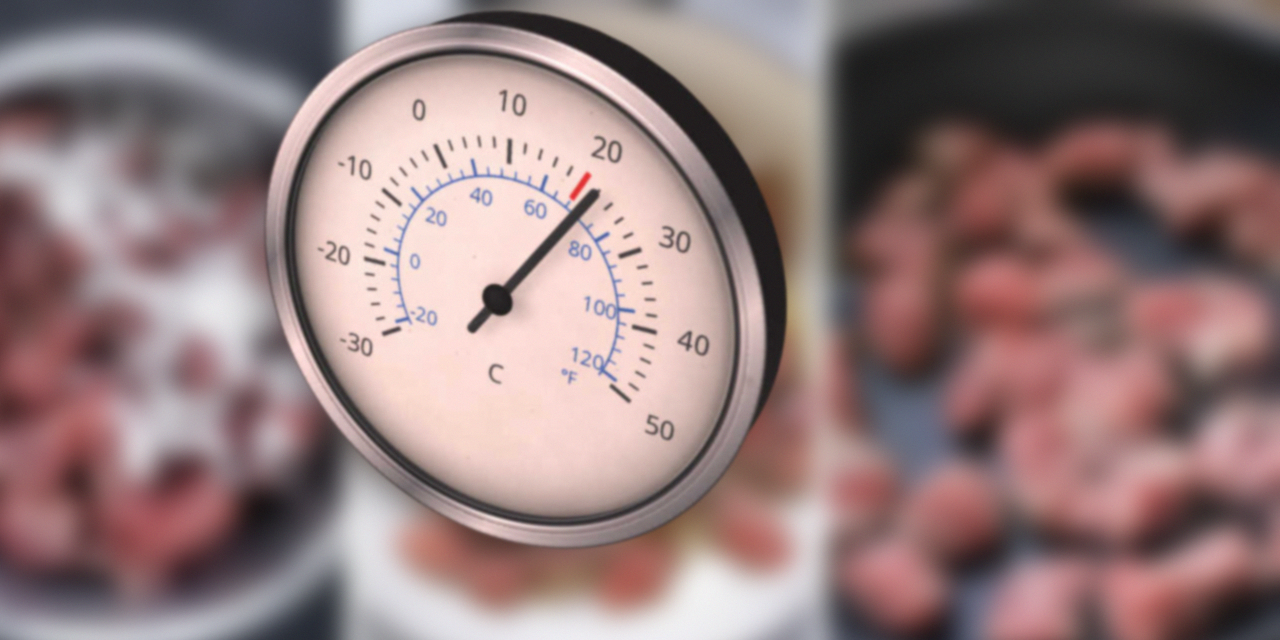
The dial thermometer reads 22 °C
